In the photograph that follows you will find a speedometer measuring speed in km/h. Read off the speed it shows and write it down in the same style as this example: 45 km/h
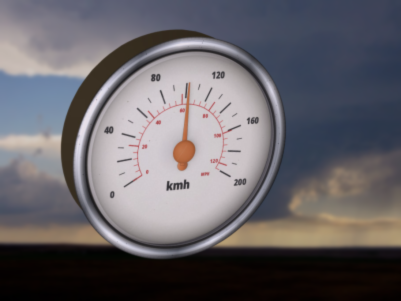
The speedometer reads 100 km/h
